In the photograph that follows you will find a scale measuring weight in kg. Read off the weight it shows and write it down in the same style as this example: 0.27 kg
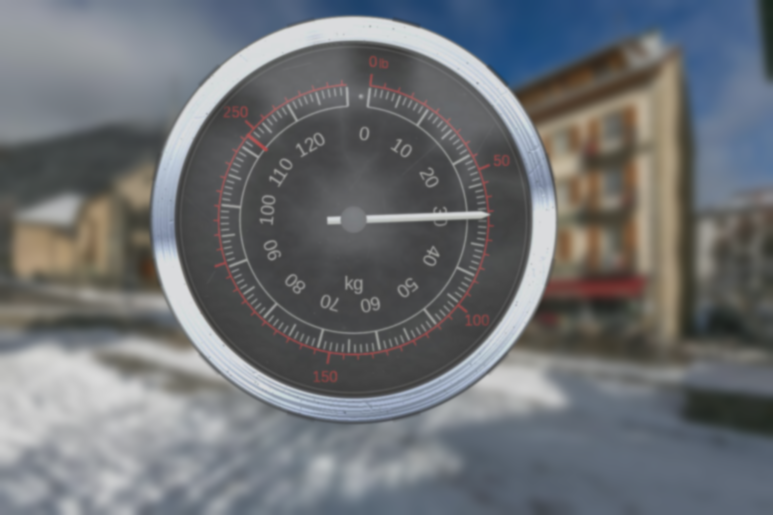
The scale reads 30 kg
